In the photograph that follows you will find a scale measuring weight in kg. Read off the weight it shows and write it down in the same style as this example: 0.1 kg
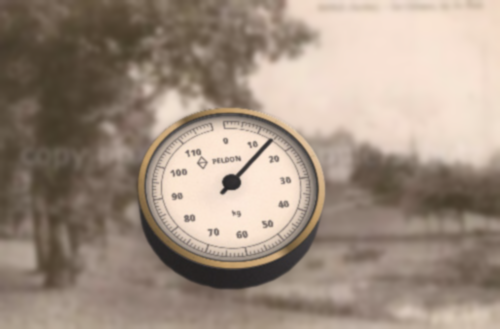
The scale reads 15 kg
